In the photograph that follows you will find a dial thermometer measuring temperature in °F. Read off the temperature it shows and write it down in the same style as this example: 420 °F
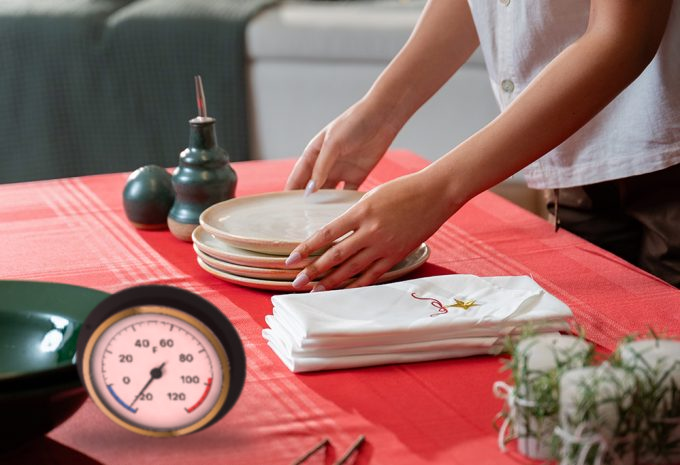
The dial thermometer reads -16 °F
